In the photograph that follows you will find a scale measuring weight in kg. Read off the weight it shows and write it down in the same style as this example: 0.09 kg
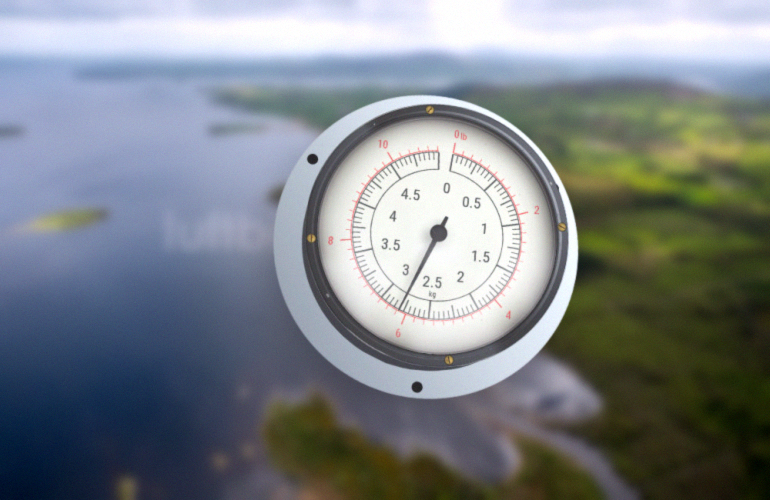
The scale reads 2.8 kg
